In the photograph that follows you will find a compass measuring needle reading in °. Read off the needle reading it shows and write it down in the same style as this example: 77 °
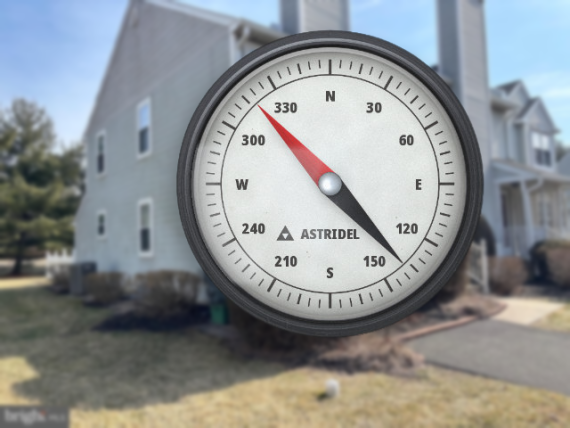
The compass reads 317.5 °
